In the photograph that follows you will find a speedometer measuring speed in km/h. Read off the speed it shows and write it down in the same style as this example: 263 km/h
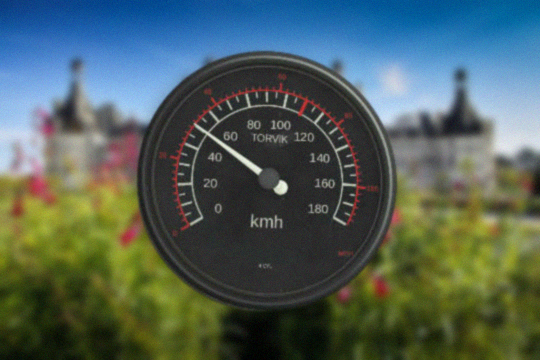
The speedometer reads 50 km/h
